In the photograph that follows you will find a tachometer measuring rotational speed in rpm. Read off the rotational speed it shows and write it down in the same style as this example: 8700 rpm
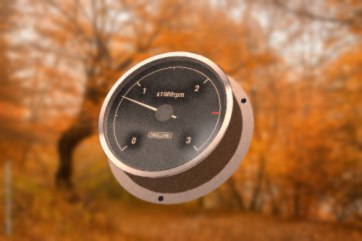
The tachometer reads 750 rpm
